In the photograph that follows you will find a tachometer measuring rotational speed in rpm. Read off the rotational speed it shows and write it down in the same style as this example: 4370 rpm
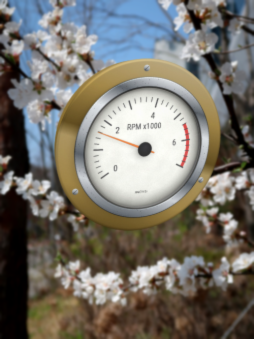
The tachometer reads 1600 rpm
